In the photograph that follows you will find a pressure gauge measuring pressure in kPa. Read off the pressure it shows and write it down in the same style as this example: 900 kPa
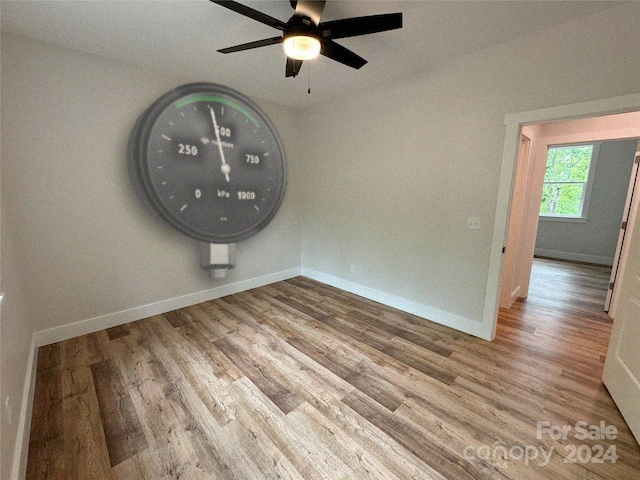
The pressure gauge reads 450 kPa
